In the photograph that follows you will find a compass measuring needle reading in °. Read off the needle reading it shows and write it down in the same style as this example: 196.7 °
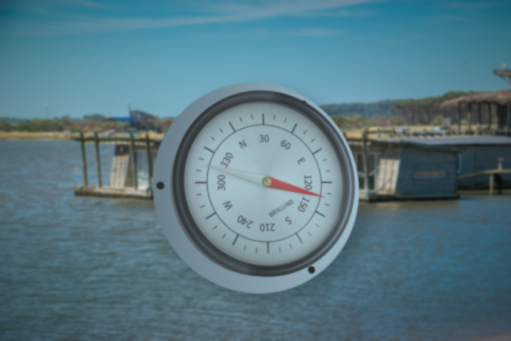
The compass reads 135 °
